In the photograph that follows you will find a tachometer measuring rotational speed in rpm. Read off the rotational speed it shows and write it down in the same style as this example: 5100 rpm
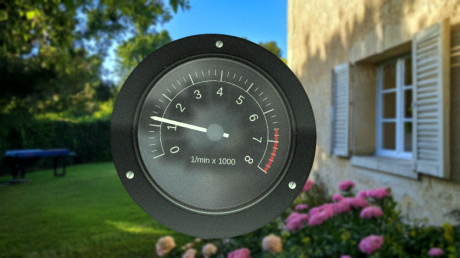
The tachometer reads 1200 rpm
